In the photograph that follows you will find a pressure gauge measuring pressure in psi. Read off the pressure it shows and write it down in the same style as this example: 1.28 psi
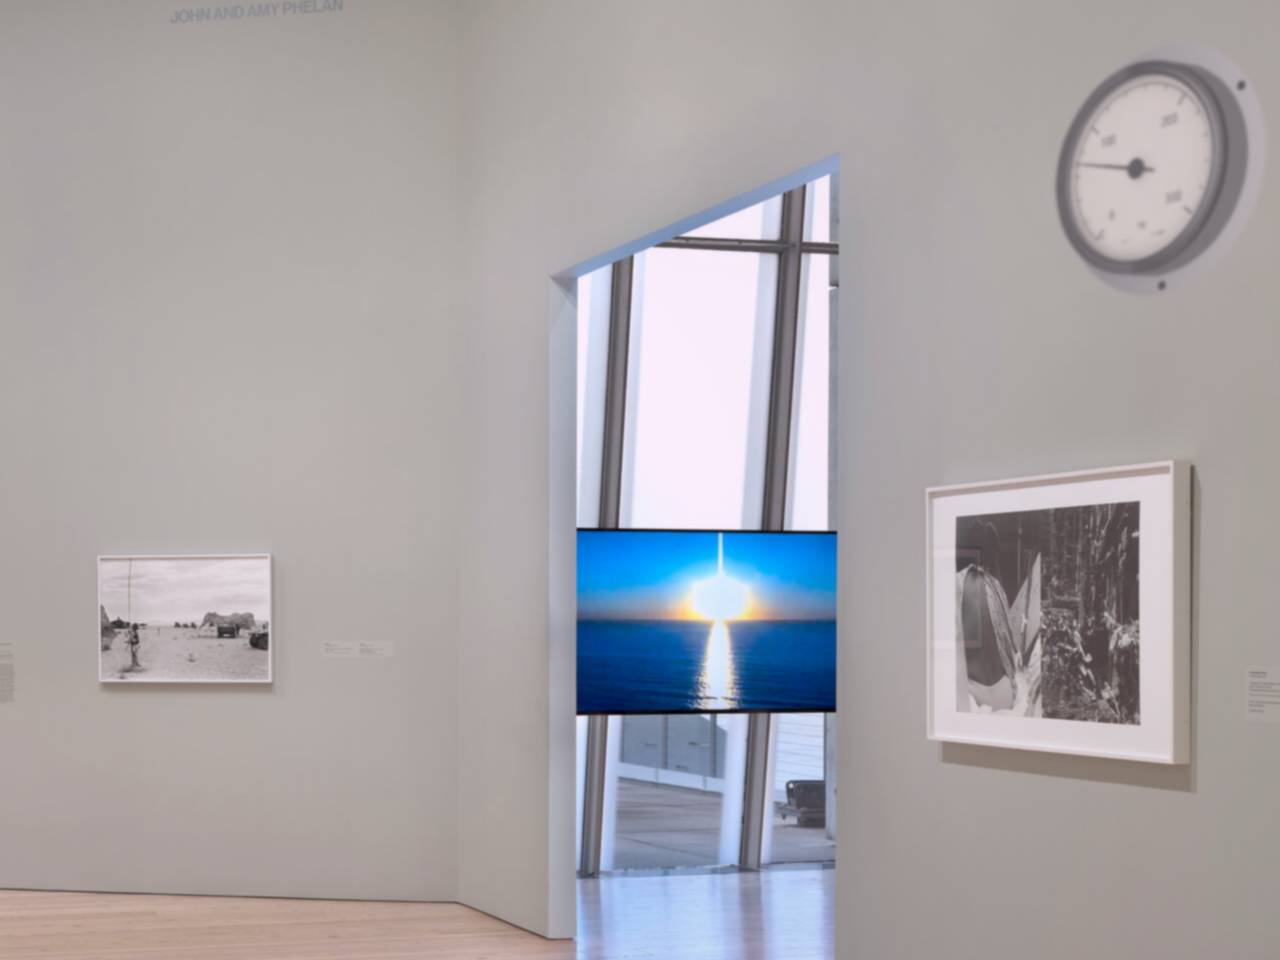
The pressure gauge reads 70 psi
